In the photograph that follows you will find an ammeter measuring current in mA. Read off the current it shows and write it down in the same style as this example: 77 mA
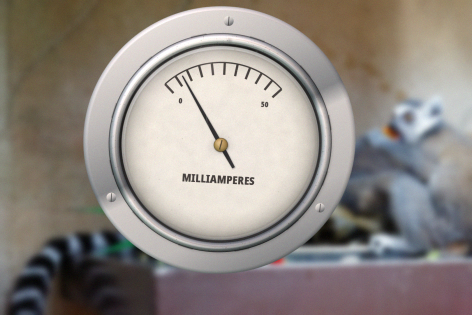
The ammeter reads 7.5 mA
